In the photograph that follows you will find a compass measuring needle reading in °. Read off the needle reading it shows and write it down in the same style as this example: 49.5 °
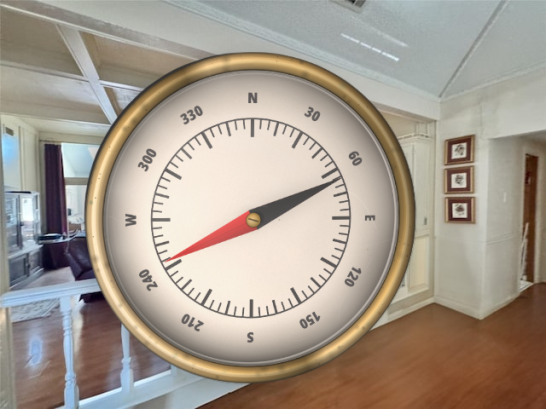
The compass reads 245 °
